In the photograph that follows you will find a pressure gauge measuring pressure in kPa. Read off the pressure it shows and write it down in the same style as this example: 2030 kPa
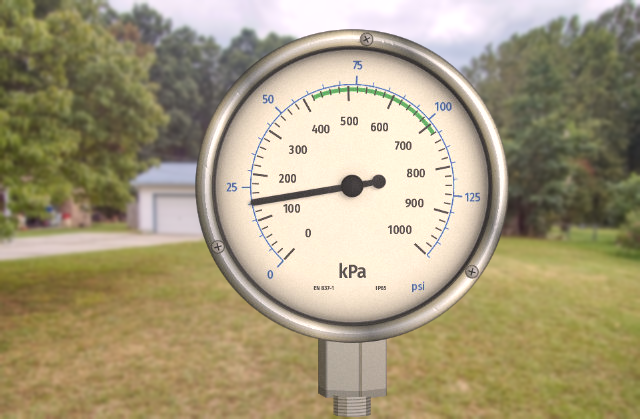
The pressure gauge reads 140 kPa
